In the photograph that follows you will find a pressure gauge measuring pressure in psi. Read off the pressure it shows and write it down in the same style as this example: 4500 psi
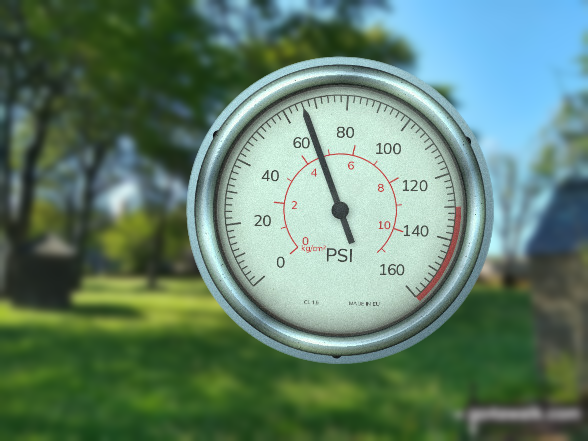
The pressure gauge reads 66 psi
